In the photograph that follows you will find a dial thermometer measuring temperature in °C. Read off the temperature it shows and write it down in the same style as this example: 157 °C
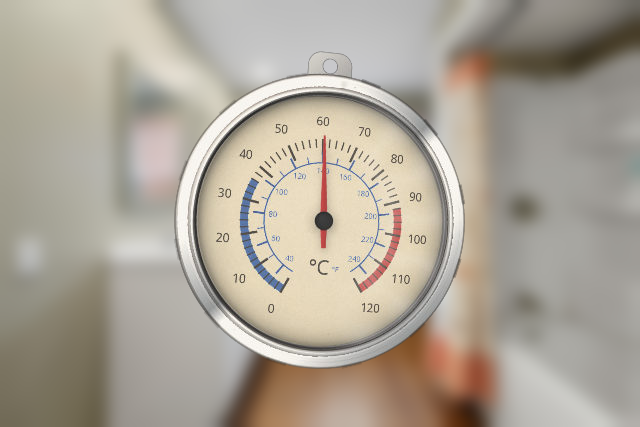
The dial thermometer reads 60 °C
